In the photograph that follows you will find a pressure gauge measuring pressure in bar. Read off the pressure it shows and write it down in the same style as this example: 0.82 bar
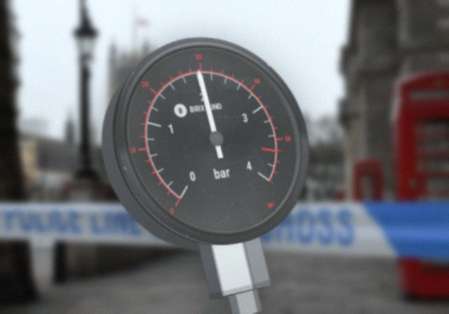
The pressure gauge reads 2 bar
